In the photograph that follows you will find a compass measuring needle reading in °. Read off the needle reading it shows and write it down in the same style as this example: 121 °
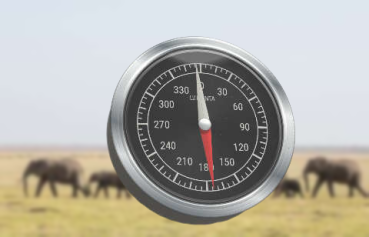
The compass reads 175 °
